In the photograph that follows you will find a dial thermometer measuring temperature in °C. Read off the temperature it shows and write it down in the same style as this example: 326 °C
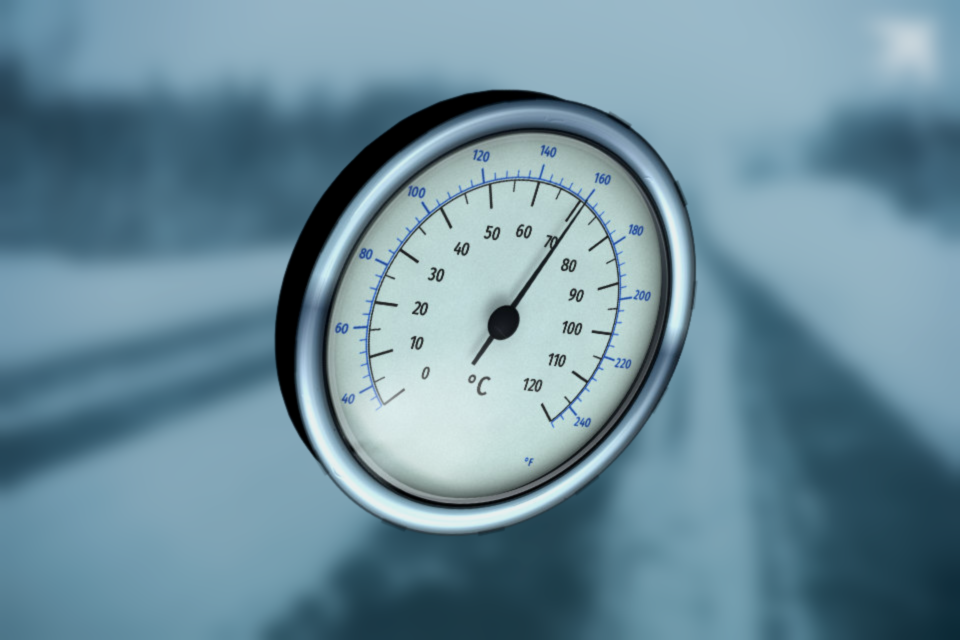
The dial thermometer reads 70 °C
